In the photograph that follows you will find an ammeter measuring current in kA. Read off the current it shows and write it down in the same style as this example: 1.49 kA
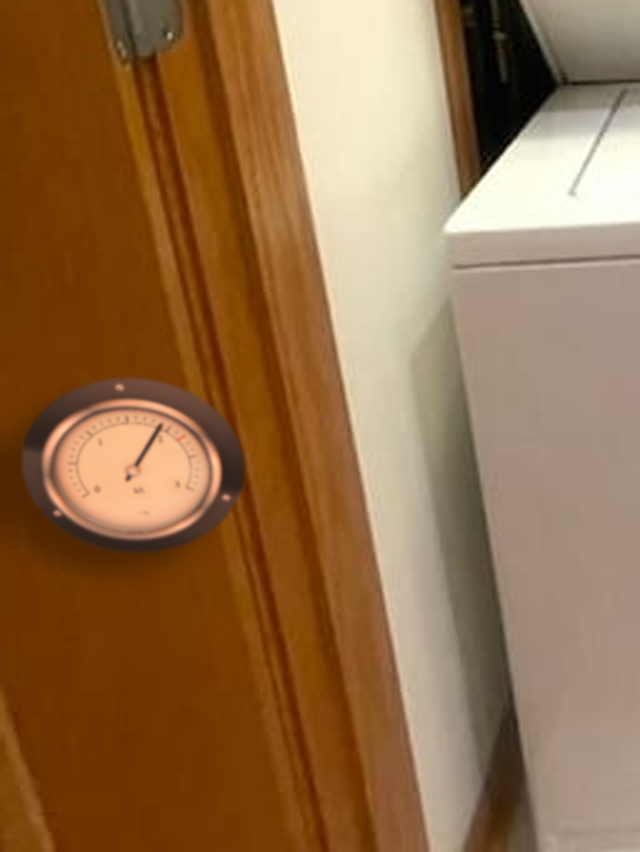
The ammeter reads 1.9 kA
